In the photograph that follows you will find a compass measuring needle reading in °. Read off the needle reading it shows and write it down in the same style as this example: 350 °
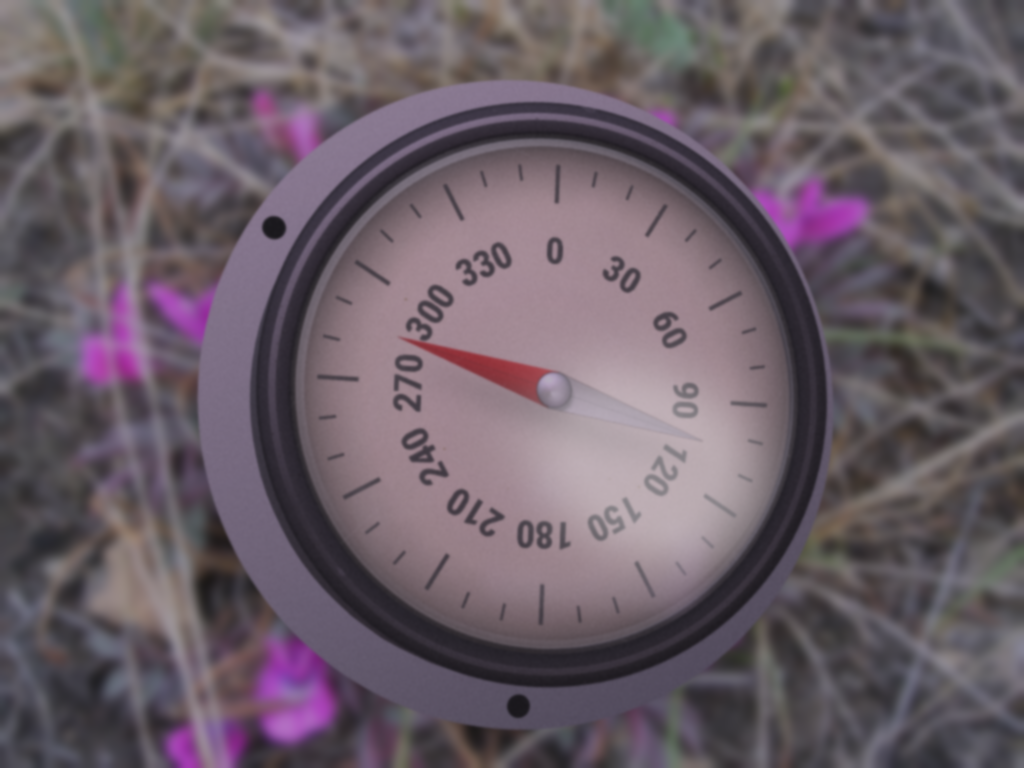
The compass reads 285 °
